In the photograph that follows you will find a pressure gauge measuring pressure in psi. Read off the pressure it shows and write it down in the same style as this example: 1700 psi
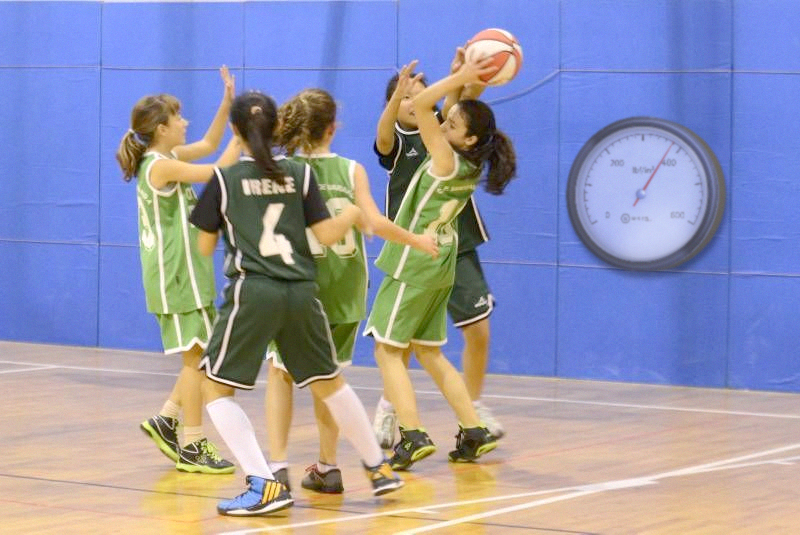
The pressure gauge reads 380 psi
